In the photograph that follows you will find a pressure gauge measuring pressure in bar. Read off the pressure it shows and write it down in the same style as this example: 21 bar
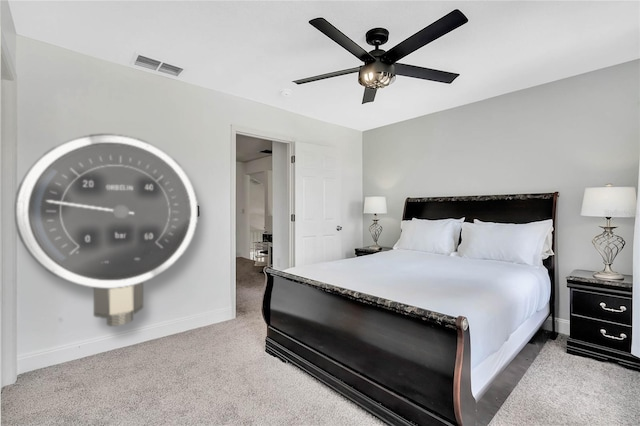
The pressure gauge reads 12 bar
